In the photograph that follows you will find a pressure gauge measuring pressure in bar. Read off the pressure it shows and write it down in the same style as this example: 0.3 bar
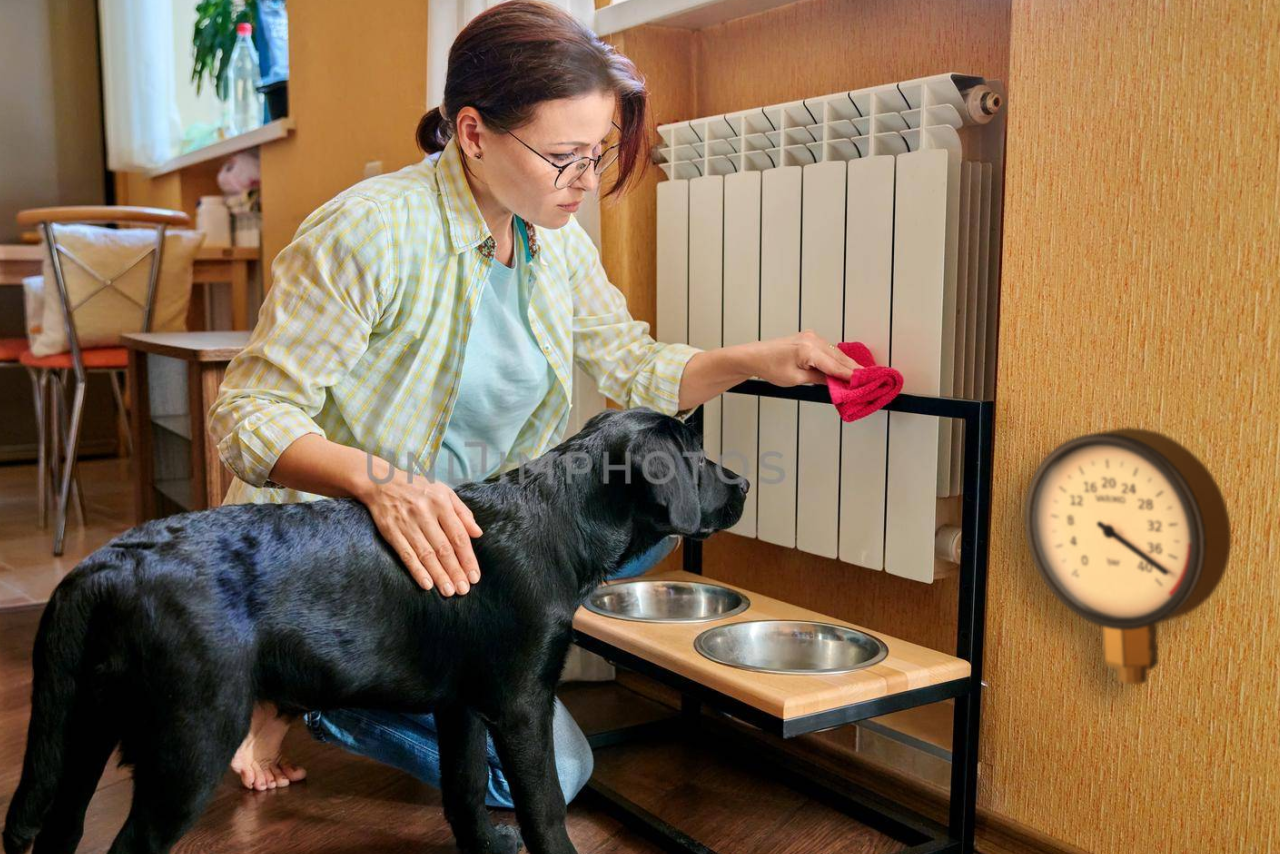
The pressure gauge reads 38 bar
